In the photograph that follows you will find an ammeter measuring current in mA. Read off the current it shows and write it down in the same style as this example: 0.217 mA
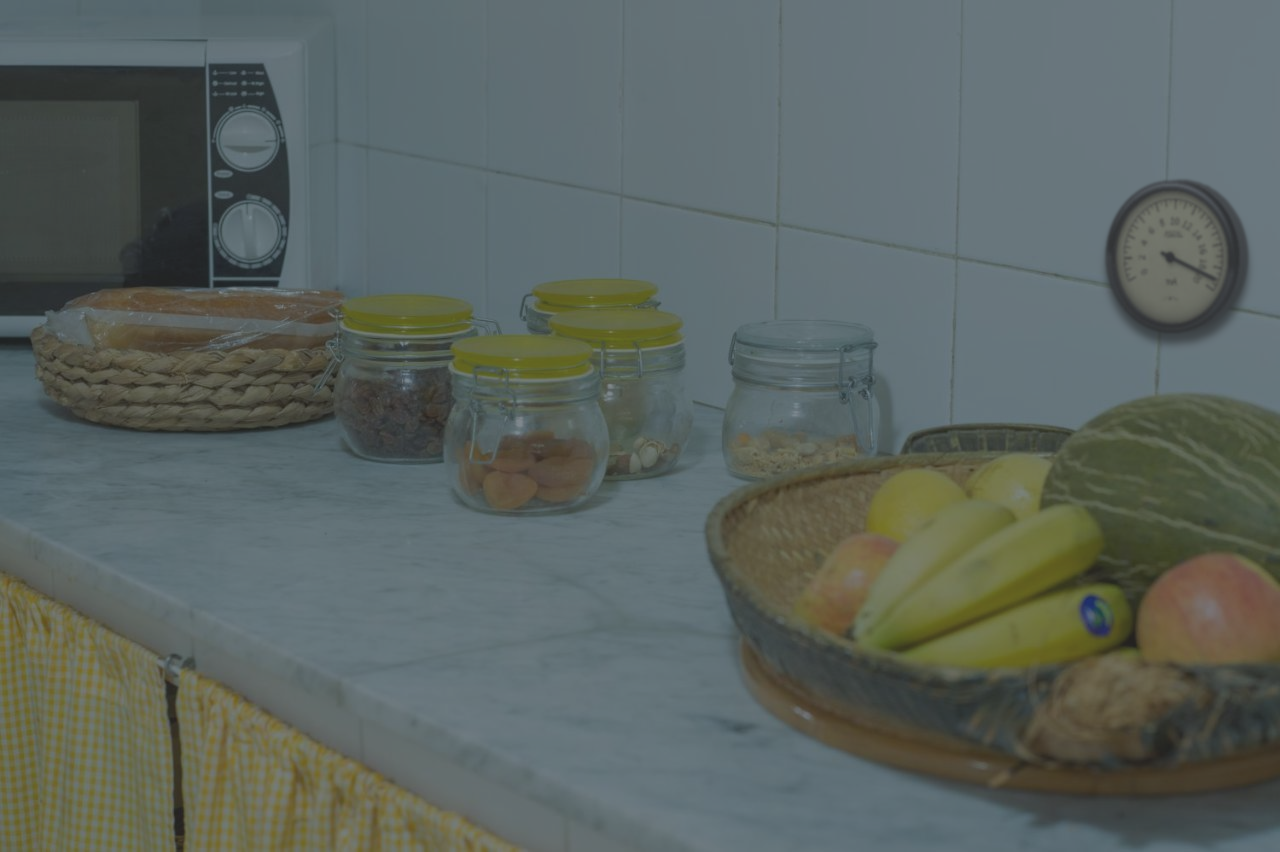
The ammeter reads 19 mA
